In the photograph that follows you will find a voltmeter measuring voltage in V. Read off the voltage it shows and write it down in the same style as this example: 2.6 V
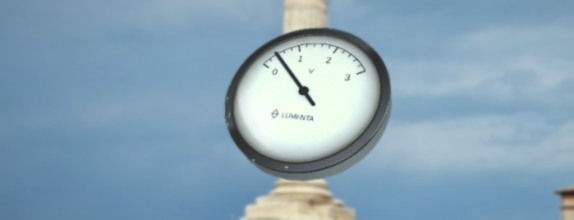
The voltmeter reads 0.4 V
